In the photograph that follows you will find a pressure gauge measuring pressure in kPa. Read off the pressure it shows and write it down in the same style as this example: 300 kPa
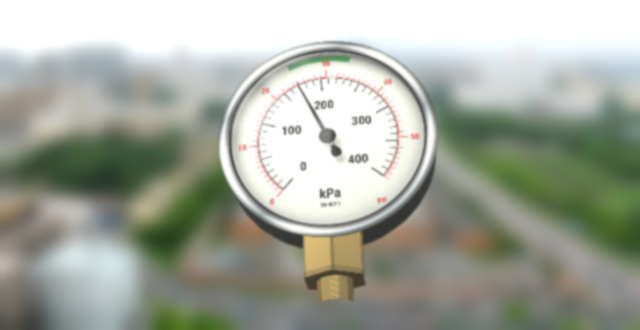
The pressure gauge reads 170 kPa
